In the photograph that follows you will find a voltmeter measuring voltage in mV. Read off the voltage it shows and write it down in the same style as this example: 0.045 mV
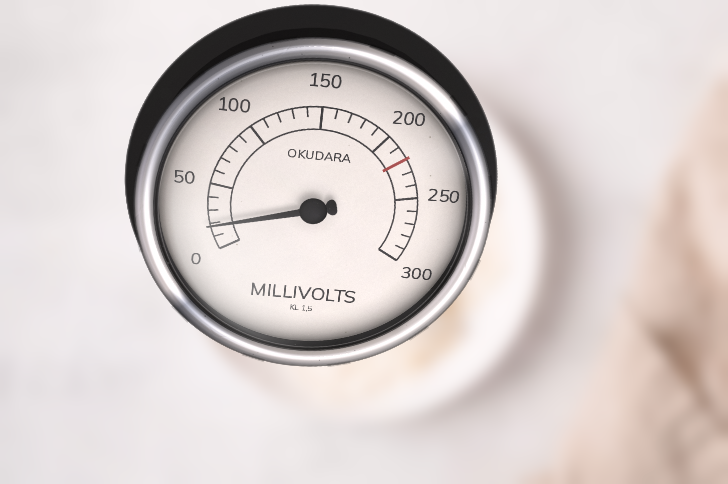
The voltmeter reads 20 mV
